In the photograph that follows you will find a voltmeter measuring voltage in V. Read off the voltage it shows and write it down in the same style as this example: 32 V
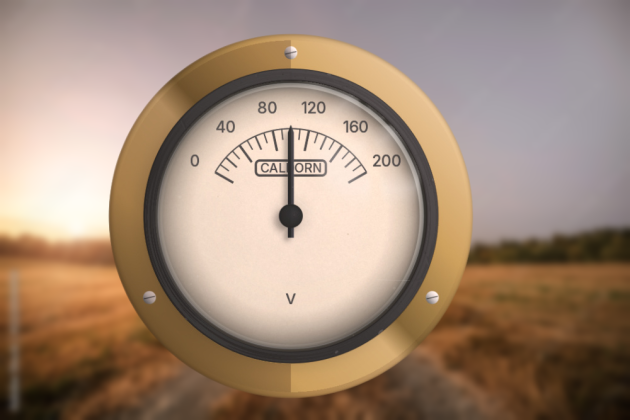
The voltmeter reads 100 V
